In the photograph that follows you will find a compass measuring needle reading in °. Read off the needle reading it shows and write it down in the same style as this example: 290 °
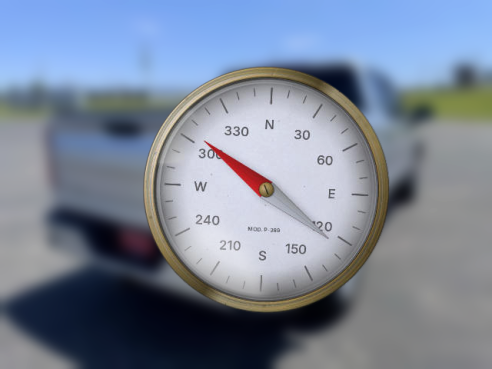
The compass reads 305 °
